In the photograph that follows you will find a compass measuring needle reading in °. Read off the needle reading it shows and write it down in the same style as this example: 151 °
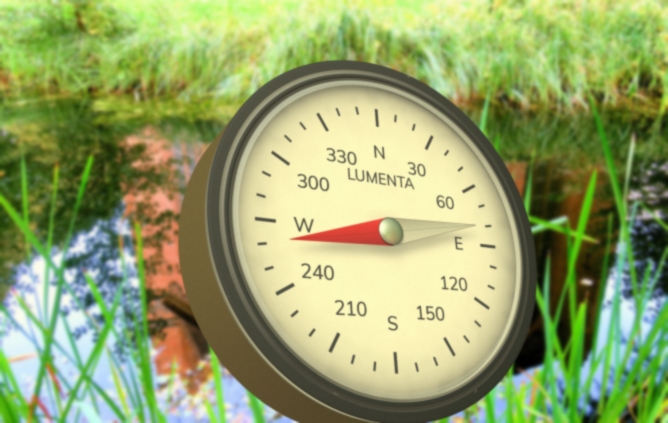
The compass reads 260 °
